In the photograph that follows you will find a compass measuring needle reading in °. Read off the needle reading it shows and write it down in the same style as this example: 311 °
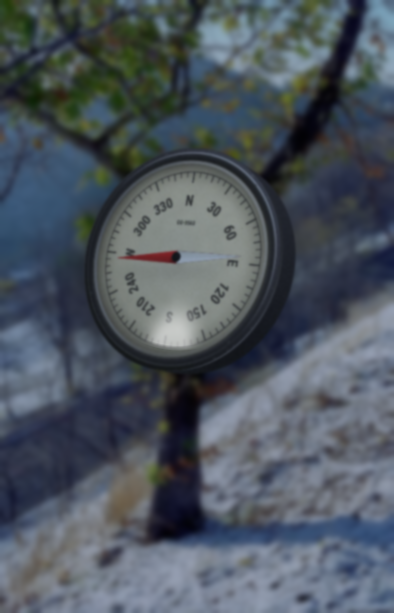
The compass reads 265 °
